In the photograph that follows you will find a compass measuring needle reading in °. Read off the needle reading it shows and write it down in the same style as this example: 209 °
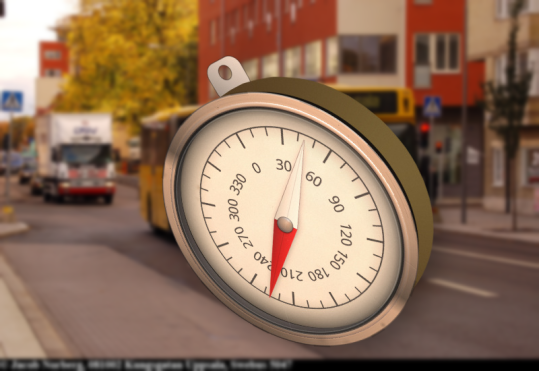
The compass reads 225 °
